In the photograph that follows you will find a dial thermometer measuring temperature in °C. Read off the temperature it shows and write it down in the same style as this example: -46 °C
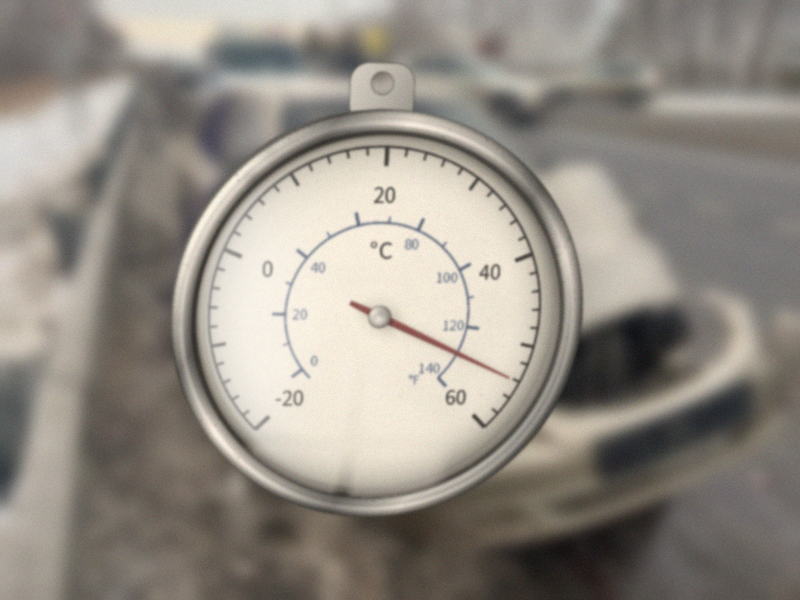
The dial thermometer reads 54 °C
